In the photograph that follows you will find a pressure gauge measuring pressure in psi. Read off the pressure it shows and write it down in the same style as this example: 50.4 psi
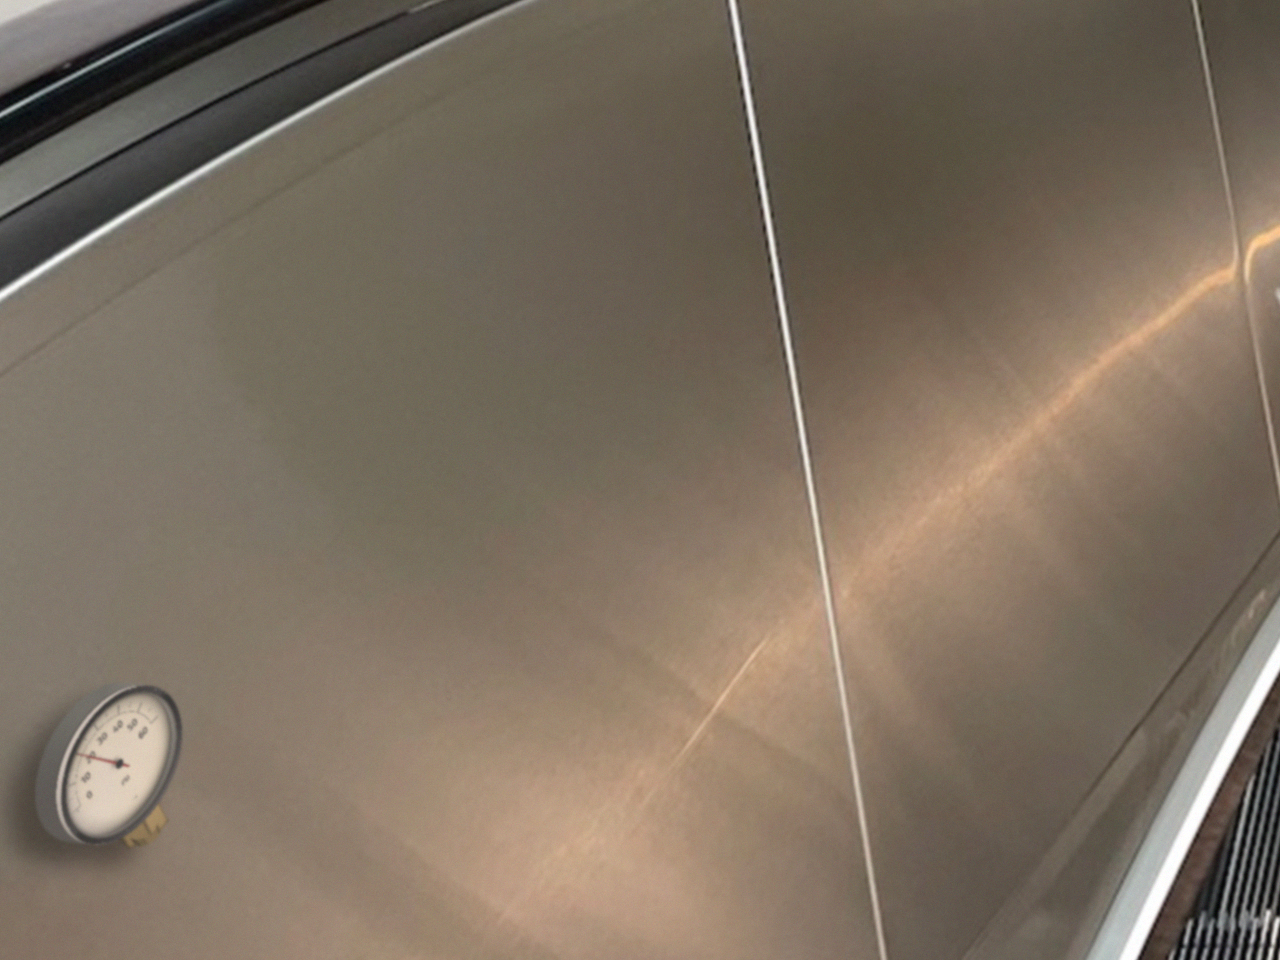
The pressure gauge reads 20 psi
